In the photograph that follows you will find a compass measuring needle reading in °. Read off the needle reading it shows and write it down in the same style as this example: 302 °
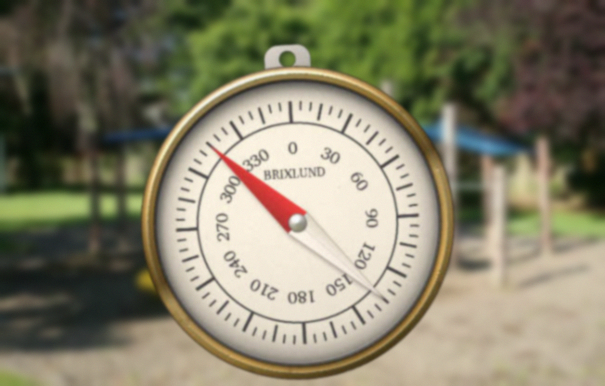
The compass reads 315 °
